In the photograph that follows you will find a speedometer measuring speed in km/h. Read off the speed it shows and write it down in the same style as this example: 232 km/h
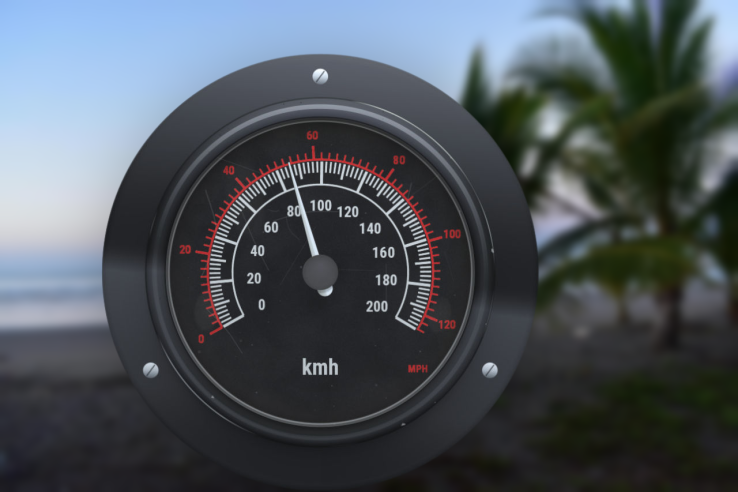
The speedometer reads 86 km/h
